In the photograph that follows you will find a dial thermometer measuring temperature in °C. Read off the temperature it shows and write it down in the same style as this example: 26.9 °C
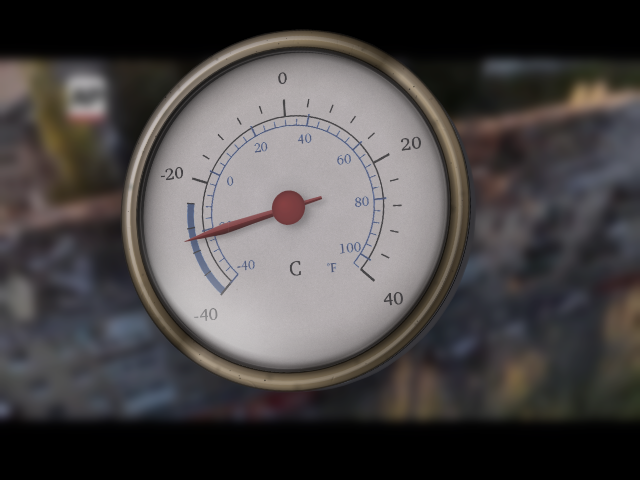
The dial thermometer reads -30 °C
